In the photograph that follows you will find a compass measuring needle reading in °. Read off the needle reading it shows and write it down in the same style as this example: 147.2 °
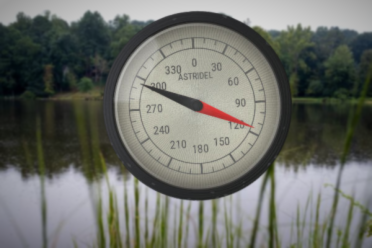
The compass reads 115 °
